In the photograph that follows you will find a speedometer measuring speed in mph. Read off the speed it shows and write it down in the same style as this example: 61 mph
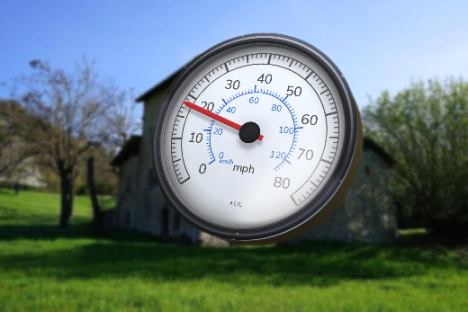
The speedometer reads 18 mph
